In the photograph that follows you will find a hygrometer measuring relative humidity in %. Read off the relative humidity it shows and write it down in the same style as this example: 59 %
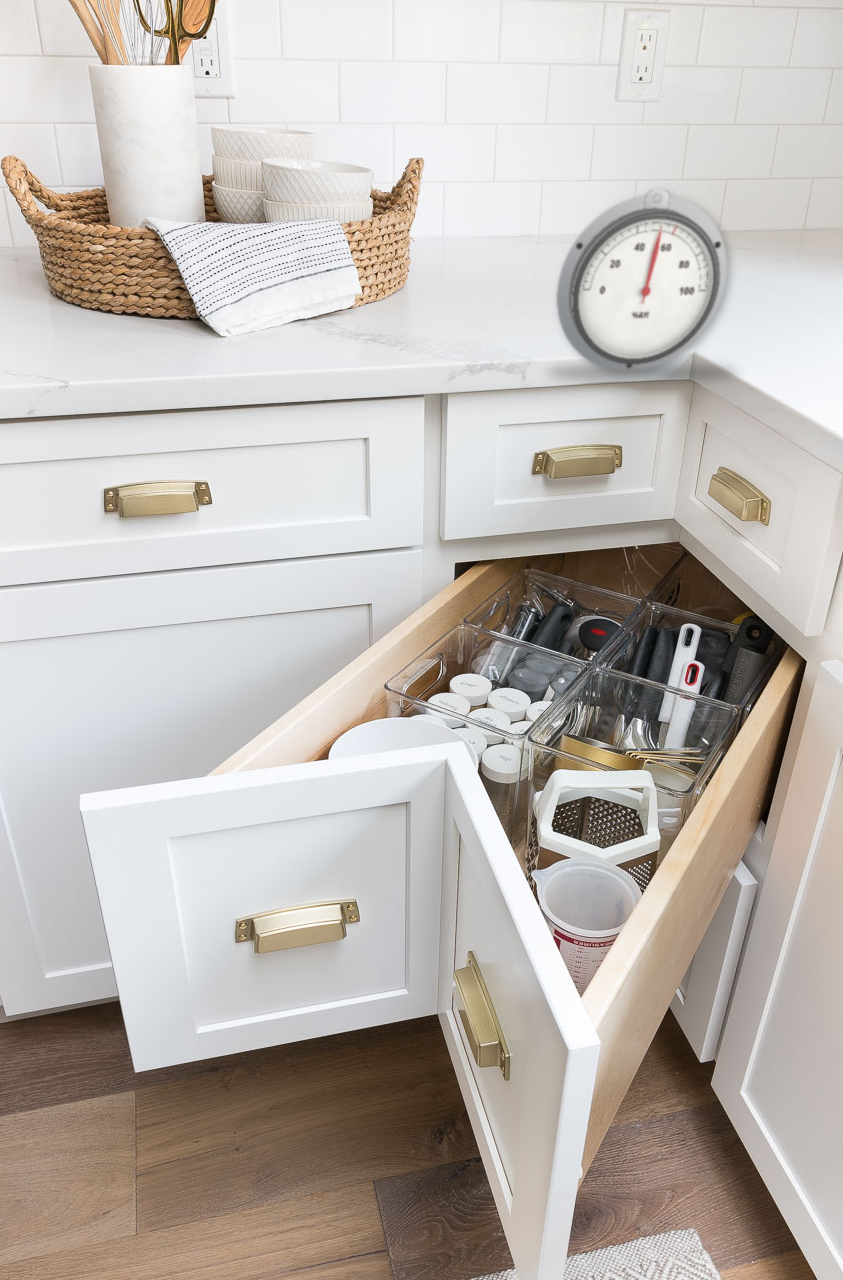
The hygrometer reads 52 %
